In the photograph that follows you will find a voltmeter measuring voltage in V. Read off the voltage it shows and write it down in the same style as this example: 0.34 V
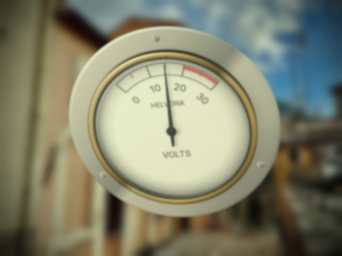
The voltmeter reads 15 V
